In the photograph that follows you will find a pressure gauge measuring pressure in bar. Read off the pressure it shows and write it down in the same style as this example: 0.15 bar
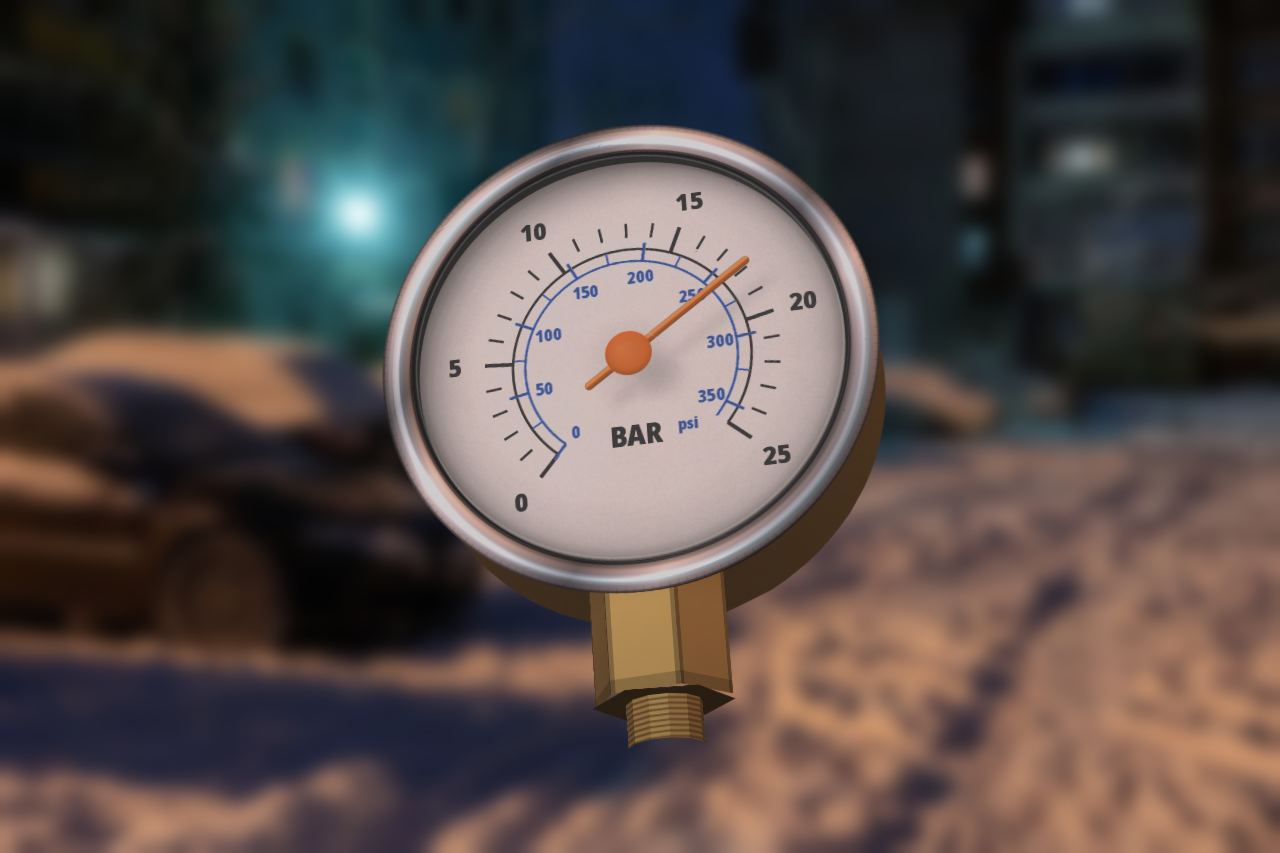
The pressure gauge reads 18 bar
